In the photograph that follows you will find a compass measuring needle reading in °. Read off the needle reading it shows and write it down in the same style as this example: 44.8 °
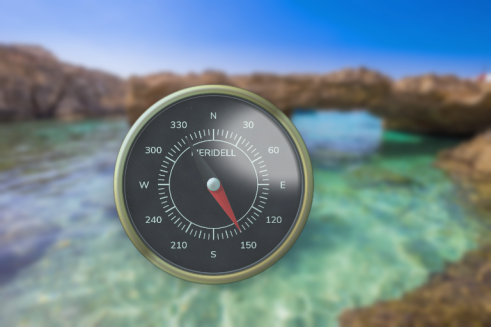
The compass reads 150 °
